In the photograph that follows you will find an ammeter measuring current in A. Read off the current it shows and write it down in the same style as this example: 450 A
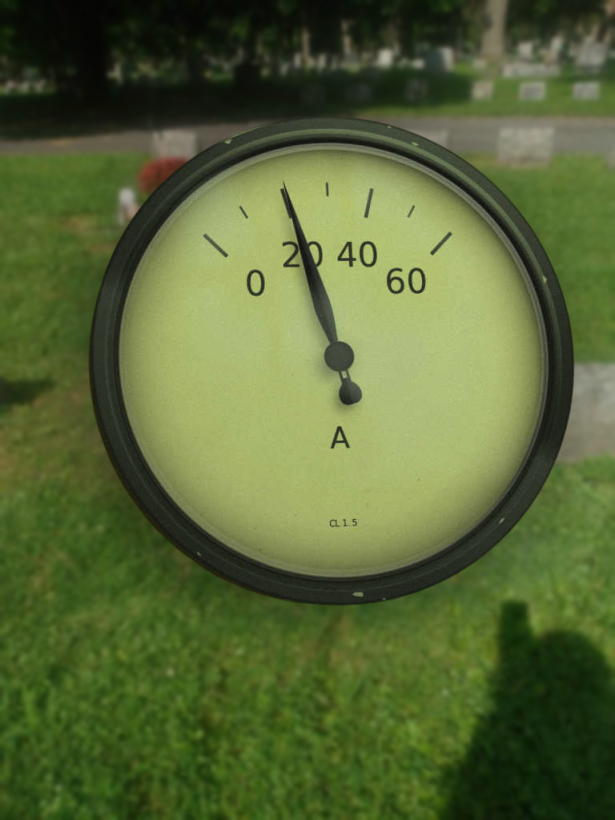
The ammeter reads 20 A
